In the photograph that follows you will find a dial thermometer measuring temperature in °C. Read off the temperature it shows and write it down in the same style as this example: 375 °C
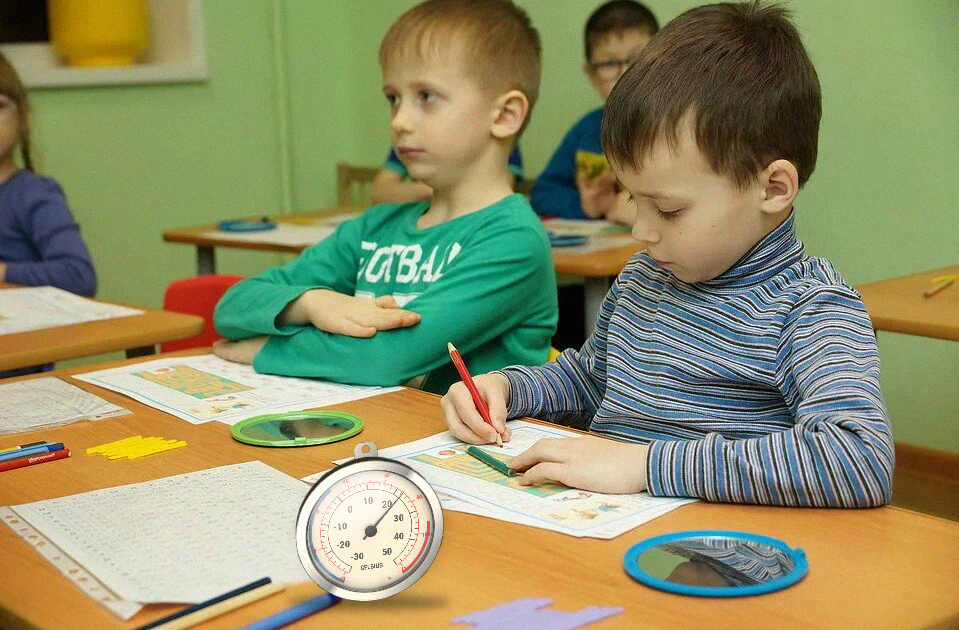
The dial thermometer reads 22 °C
